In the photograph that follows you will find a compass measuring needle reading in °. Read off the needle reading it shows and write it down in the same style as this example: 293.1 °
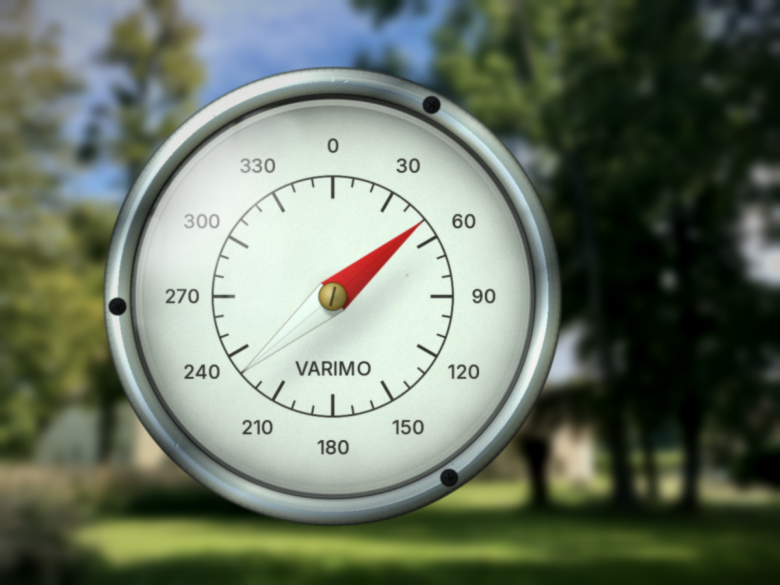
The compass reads 50 °
